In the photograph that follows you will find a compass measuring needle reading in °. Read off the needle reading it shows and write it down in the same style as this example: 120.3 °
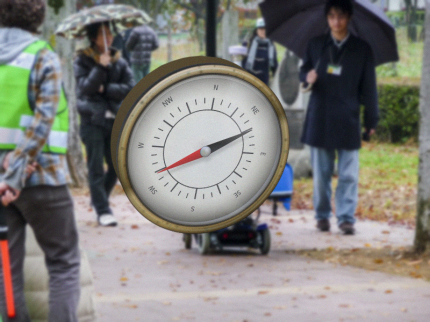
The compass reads 240 °
